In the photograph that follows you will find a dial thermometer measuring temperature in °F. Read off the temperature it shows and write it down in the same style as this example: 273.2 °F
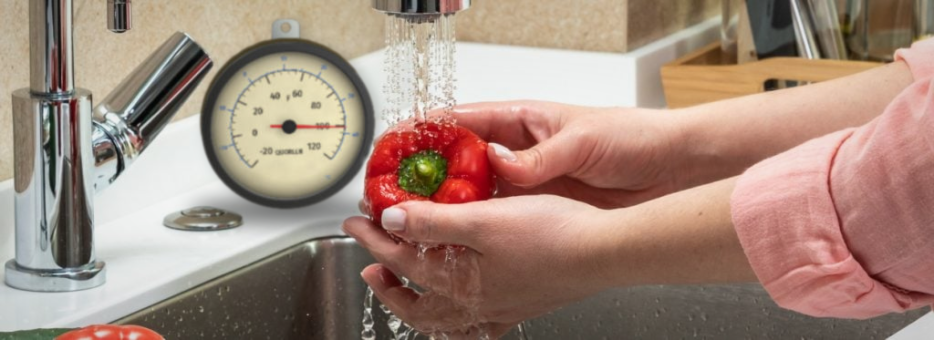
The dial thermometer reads 100 °F
